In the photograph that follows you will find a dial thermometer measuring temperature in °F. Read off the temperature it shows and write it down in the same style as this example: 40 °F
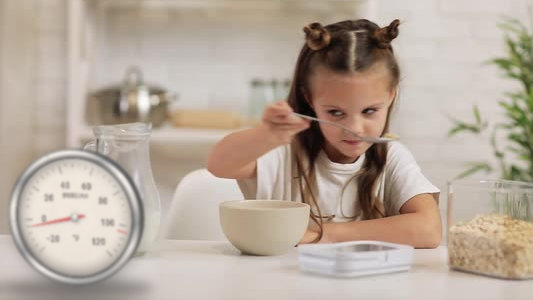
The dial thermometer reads -4 °F
